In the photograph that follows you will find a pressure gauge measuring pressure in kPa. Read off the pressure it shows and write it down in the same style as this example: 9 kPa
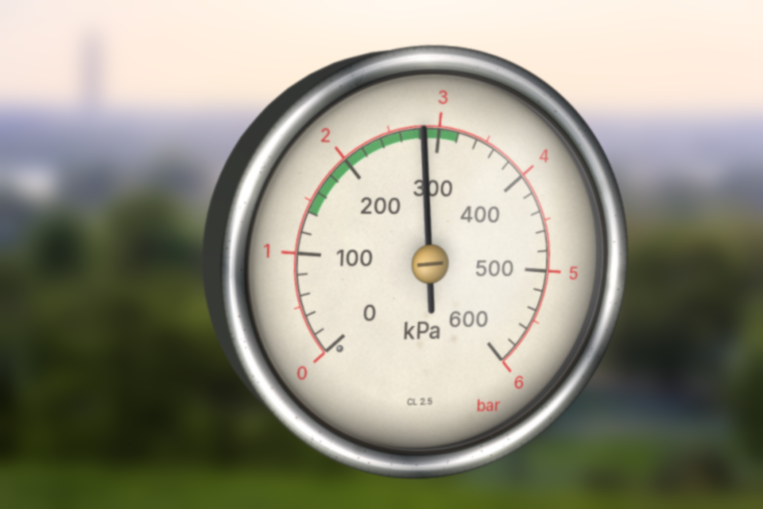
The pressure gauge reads 280 kPa
